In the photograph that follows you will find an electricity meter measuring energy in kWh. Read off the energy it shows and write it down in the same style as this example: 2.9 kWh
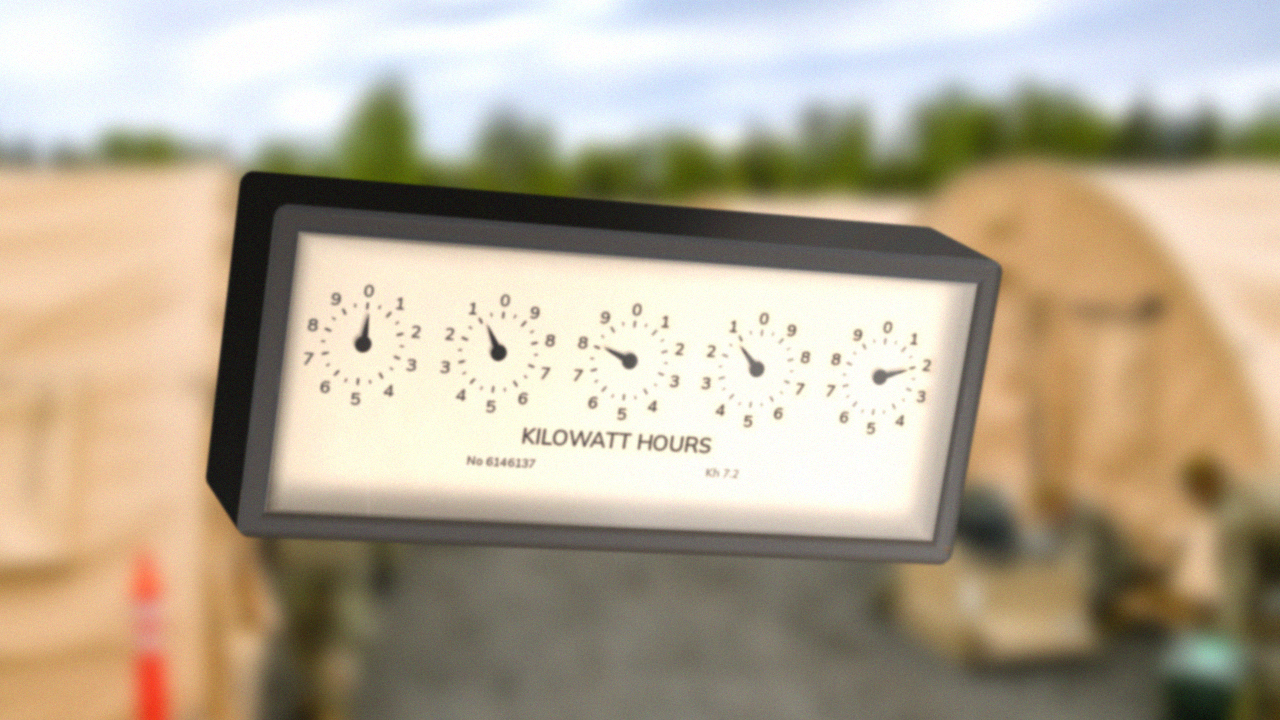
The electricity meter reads 812 kWh
